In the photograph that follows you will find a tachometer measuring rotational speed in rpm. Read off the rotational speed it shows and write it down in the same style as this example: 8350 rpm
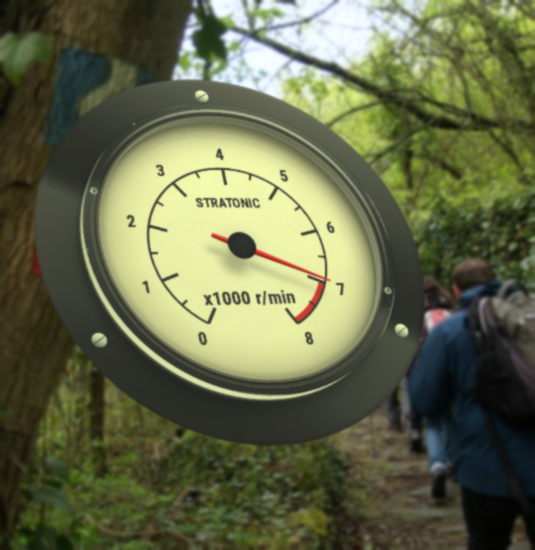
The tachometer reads 7000 rpm
